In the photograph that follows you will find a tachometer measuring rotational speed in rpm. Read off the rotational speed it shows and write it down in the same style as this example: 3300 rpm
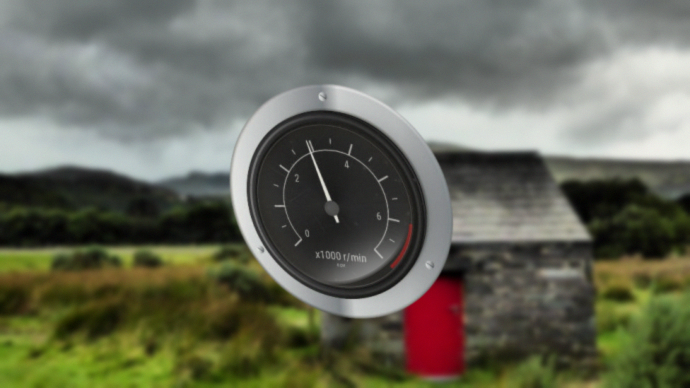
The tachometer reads 3000 rpm
